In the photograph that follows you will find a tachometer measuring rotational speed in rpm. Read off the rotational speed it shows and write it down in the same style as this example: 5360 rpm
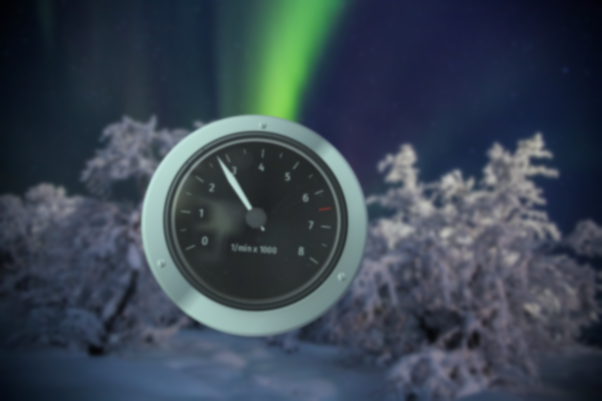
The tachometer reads 2750 rpm
